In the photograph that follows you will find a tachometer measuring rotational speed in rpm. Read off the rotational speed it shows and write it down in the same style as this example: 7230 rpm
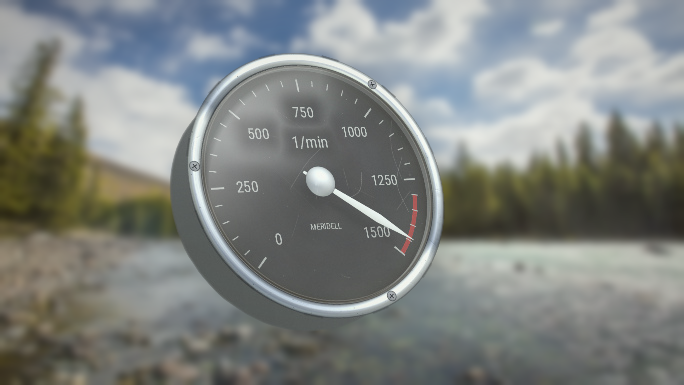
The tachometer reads 1450 rpm
